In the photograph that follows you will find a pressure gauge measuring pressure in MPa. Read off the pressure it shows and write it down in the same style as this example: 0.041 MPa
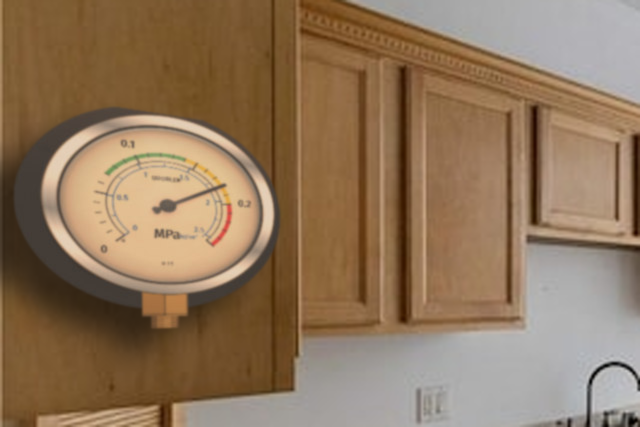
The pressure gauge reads 0.18 MPa
